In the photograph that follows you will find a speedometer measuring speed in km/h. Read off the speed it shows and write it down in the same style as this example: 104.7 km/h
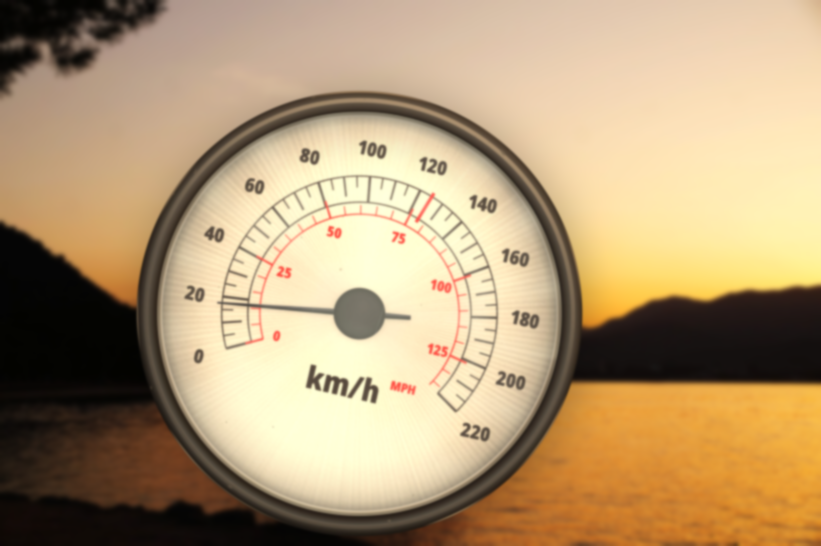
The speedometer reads 17.5 km/h
